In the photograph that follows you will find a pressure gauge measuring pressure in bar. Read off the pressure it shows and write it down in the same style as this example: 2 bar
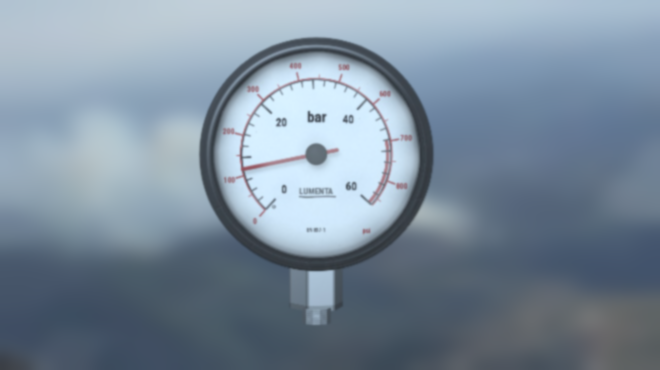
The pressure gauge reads 8 bar
